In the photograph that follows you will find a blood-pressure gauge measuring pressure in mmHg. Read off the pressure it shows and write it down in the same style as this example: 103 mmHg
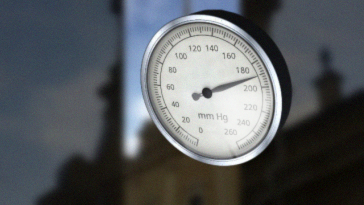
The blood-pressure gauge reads 190 mmHg
